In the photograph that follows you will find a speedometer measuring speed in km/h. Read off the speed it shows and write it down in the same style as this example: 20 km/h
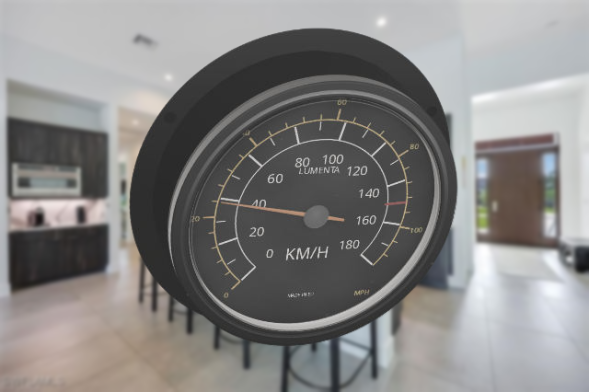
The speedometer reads 40 km/h
